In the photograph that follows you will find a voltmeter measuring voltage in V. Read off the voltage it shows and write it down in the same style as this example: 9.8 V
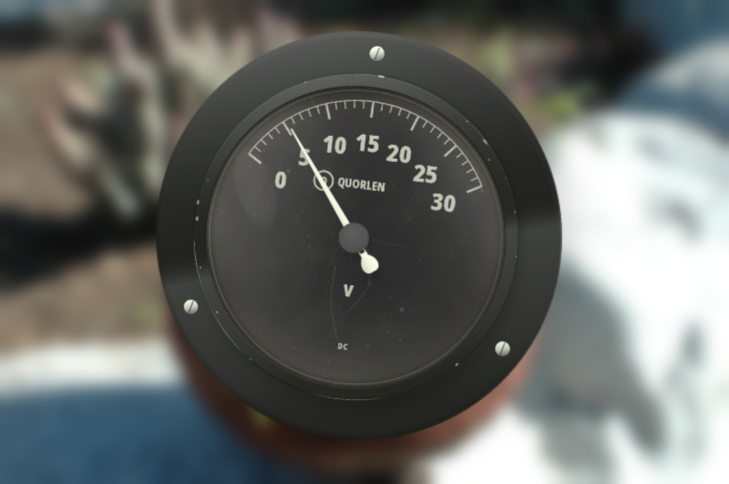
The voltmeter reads 5.5 V
